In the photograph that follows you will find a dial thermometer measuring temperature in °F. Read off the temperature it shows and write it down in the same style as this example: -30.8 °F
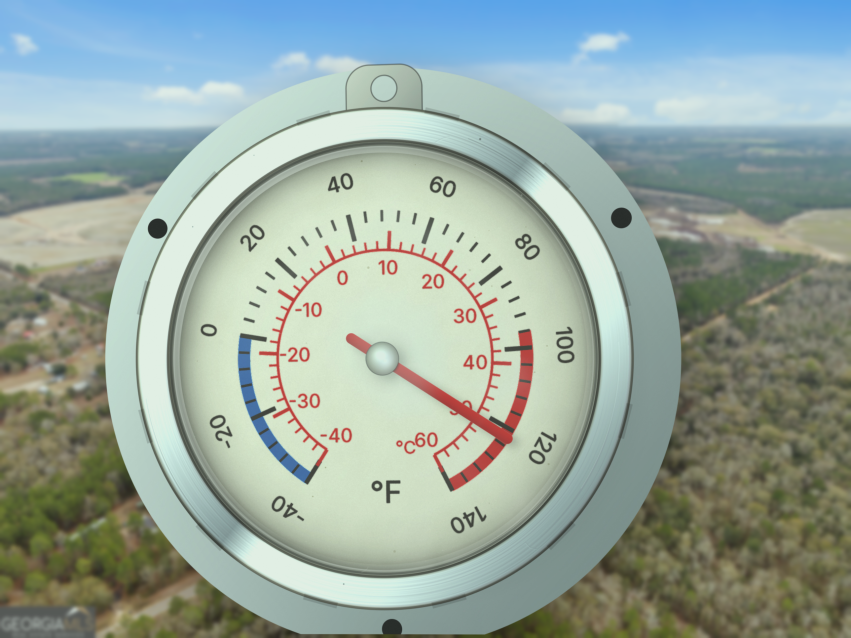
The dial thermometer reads 122 °F
